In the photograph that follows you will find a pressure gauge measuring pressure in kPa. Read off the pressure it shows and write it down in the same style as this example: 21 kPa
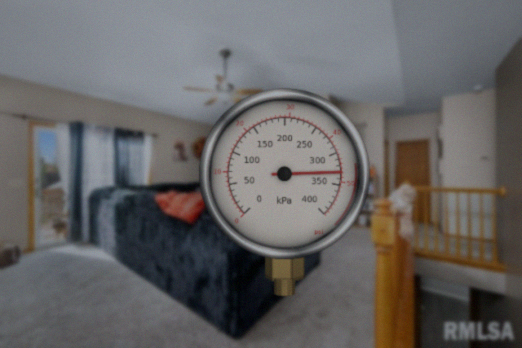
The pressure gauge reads 330 kPa
